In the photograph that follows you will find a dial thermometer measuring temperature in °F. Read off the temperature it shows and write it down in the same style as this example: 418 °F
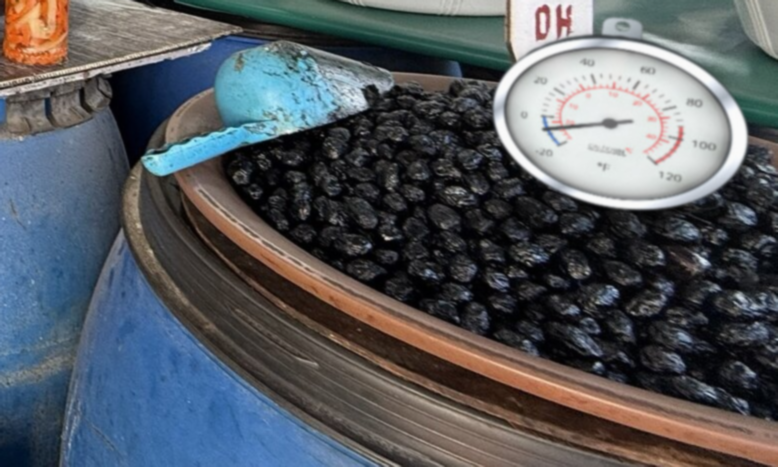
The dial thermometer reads -8 °F
